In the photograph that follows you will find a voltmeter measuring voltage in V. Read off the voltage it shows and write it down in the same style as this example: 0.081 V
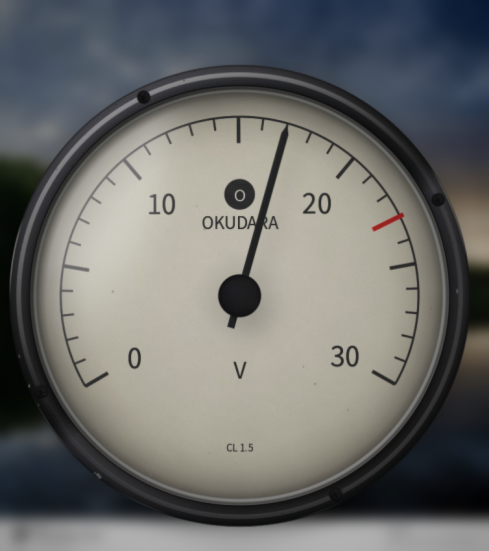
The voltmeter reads 17 V
